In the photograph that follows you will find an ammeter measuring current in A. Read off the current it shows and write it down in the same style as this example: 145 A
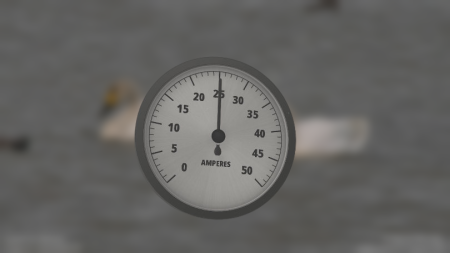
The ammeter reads 25 A
